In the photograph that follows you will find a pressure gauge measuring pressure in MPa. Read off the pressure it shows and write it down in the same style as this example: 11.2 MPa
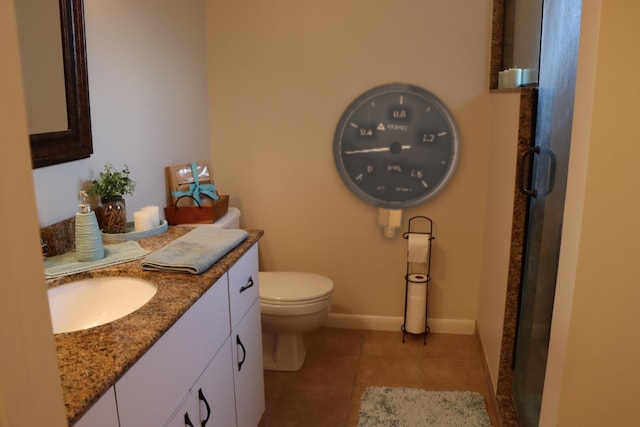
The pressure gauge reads 0.2 MPa
